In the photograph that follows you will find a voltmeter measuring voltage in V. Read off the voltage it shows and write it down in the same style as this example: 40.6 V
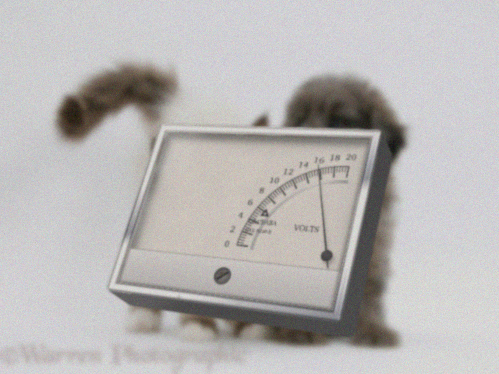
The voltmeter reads 16 V
